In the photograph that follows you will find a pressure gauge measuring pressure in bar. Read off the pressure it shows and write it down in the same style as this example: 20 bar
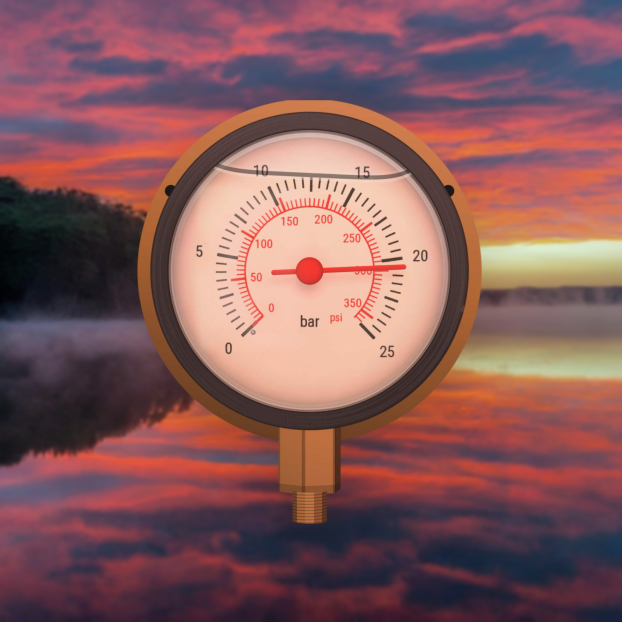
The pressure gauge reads 20.5 bar
